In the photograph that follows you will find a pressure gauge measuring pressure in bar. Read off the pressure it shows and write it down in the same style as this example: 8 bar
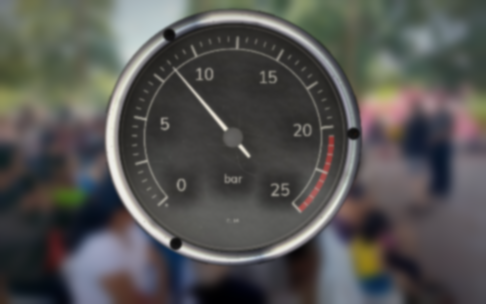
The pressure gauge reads 8.5 bar
